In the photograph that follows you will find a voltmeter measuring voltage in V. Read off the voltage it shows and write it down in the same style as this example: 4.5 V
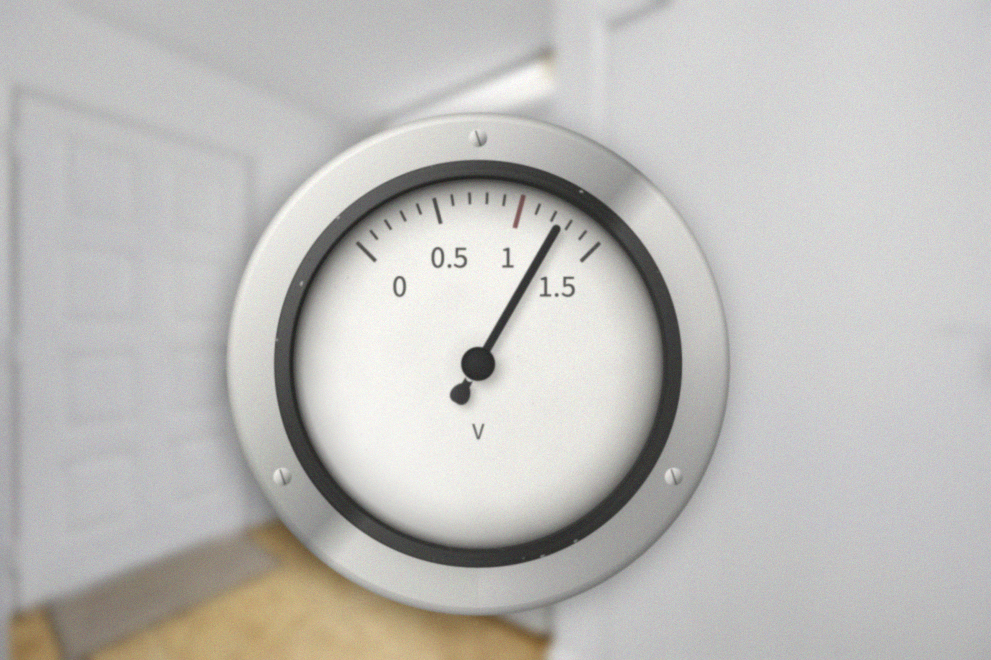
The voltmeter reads 1.25 V
